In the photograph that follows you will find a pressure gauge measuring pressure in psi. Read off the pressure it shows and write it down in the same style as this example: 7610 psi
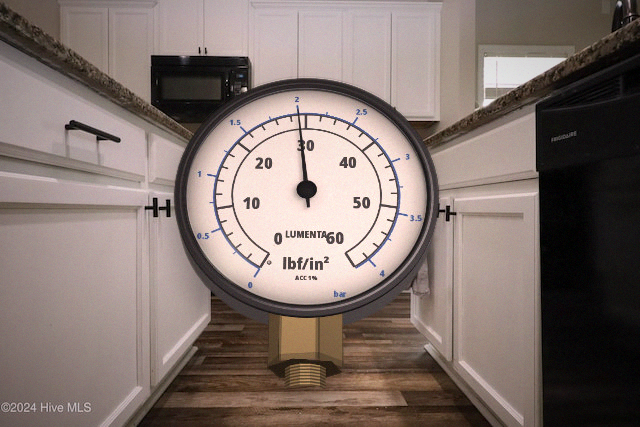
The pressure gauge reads 29 psi
